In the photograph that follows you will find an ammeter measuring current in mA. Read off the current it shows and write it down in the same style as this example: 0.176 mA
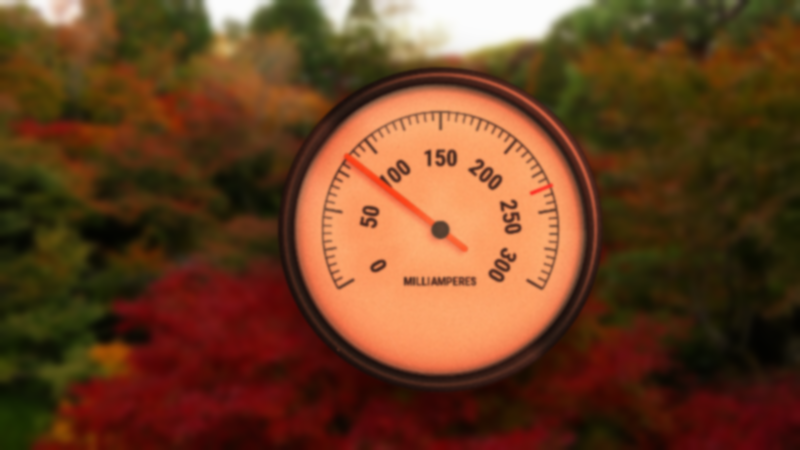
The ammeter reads 85 mA
